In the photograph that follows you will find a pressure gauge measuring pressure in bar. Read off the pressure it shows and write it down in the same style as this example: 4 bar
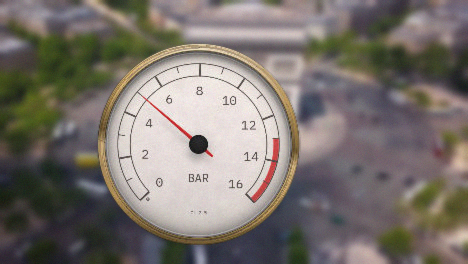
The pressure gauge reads 5 bar
